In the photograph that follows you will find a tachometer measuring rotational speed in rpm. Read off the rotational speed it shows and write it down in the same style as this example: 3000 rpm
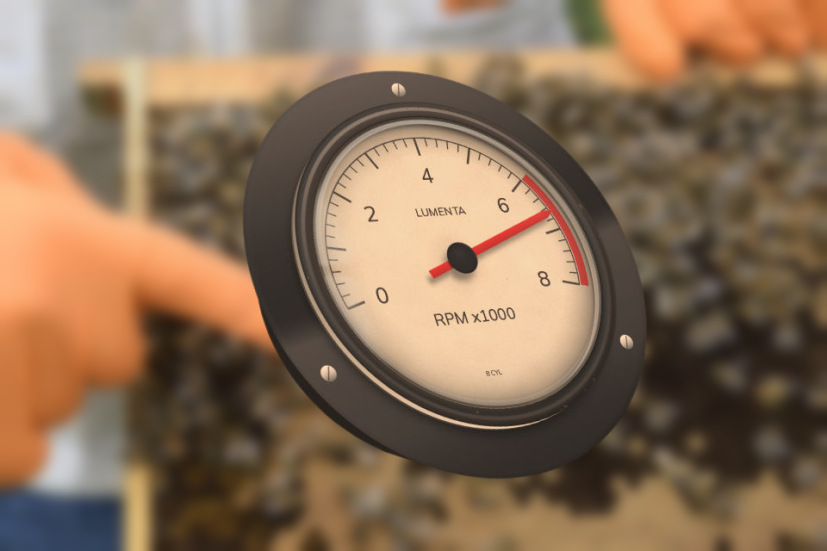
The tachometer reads 6700 rpm
